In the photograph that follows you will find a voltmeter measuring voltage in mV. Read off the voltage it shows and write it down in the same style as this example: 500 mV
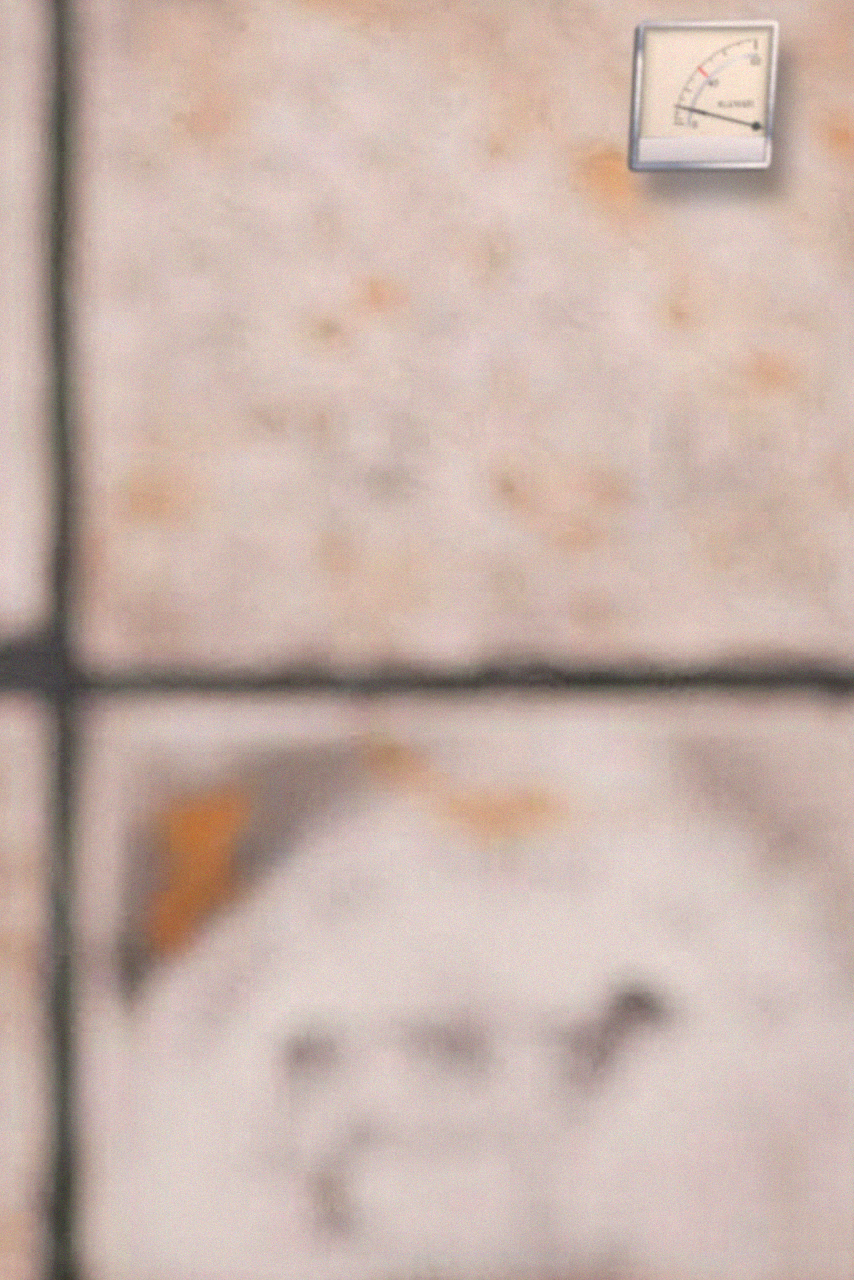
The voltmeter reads 20 mV
